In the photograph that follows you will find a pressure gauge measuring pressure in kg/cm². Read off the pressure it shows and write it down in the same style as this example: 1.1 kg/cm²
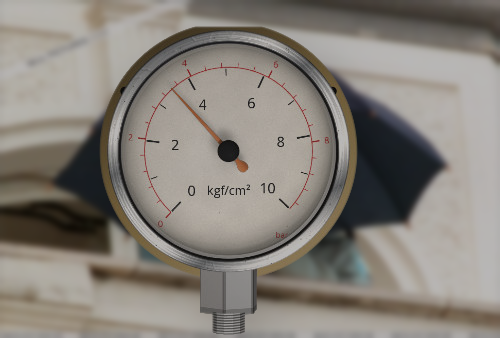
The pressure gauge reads 3.5 kg/cm²
